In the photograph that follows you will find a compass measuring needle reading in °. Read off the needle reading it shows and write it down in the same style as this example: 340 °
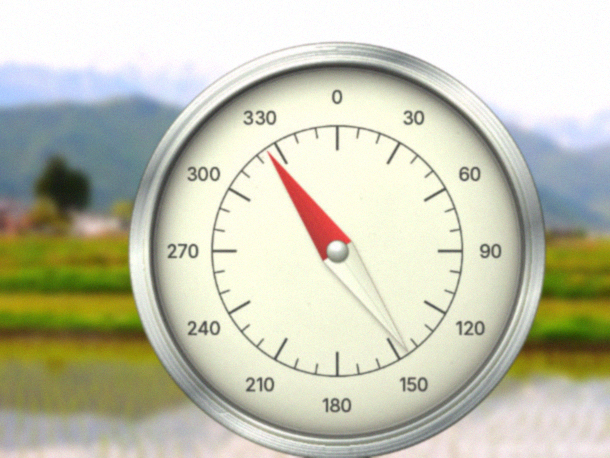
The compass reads 325 °
